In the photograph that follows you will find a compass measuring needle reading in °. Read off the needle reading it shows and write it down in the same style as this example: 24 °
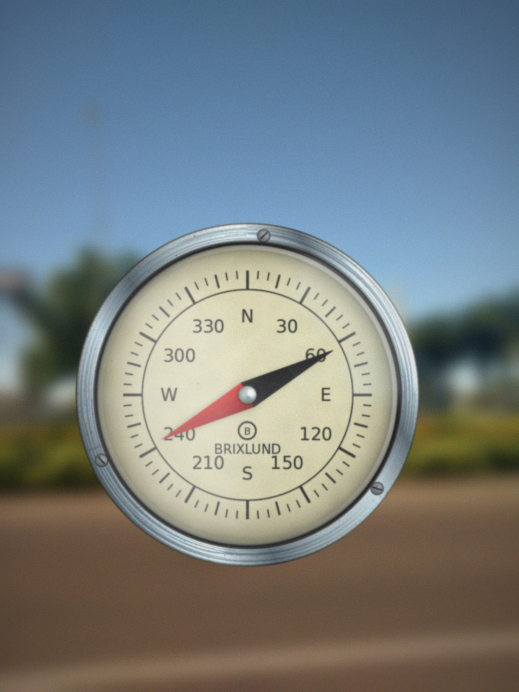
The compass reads 242.5 °
